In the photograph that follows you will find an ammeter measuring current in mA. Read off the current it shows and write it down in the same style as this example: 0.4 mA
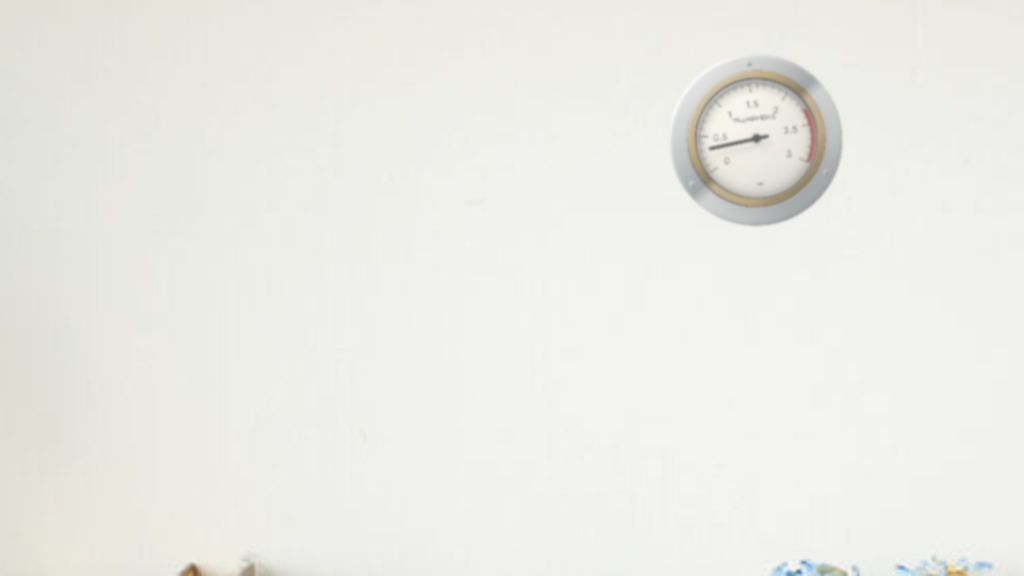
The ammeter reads 0.3 mA
